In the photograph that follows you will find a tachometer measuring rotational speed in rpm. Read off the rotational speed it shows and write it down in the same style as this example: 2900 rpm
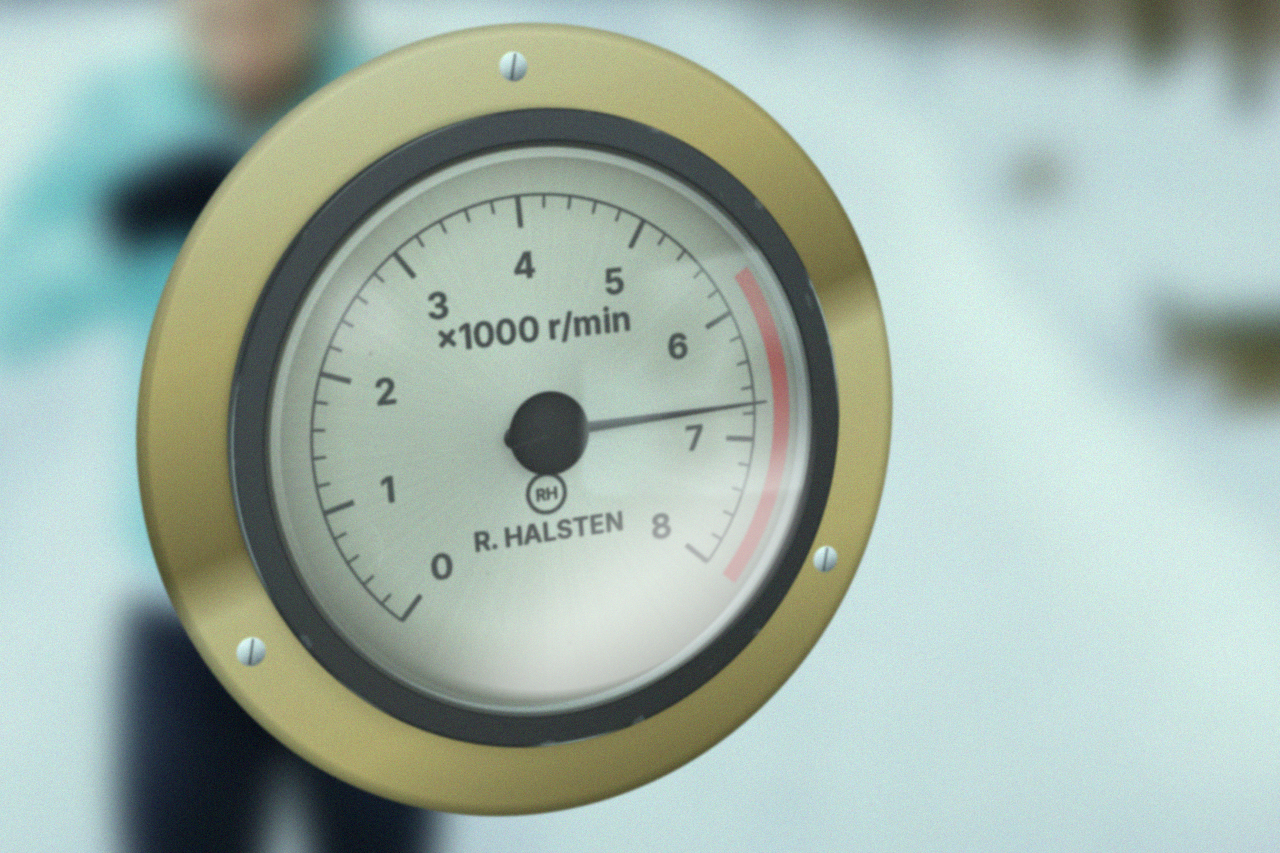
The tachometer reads 6700 rpm
